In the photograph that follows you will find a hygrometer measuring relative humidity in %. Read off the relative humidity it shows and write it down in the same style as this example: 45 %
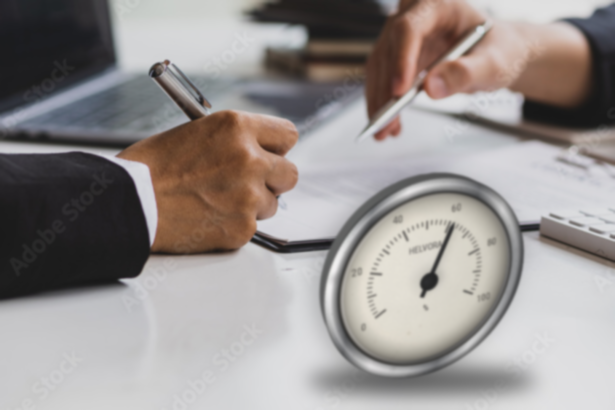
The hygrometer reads 60 %
